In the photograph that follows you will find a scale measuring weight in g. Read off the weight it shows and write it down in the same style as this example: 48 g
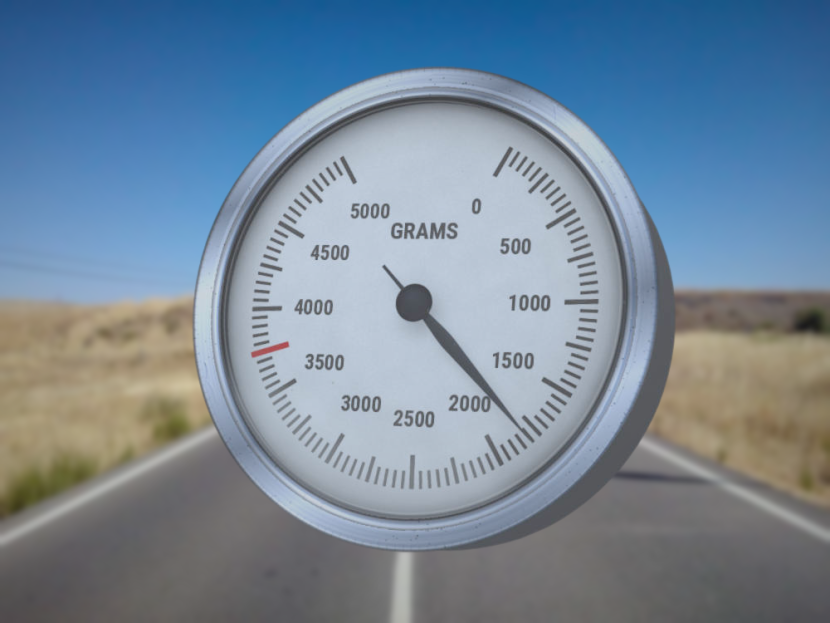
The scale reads 1800 g
